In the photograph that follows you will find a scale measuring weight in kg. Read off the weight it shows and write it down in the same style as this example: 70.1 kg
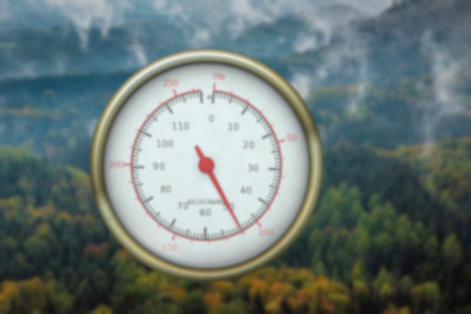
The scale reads 50 kg
